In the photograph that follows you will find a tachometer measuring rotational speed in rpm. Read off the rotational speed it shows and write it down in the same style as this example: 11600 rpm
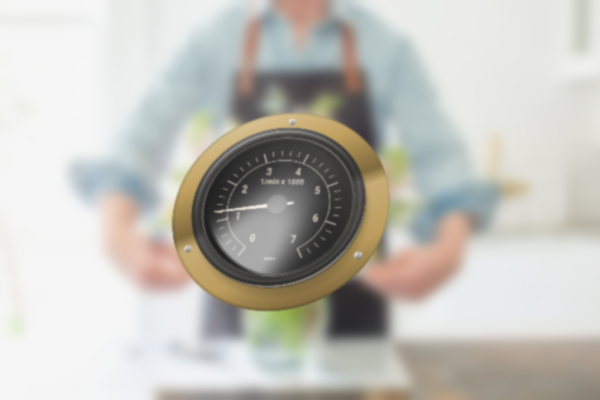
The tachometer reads 1200 rpm
